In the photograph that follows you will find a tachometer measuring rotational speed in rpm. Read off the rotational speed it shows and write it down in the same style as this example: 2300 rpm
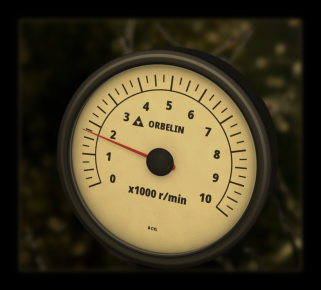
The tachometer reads 1750 rpm
